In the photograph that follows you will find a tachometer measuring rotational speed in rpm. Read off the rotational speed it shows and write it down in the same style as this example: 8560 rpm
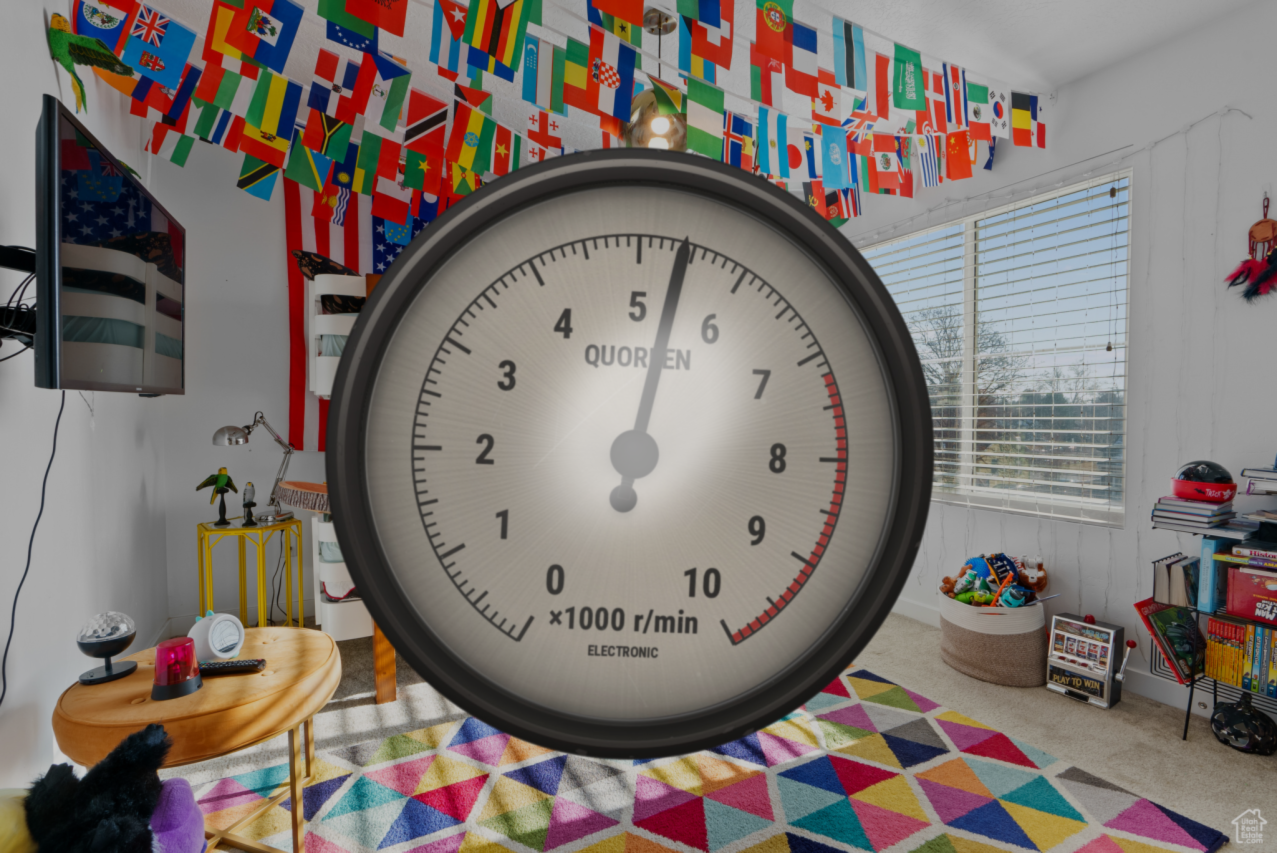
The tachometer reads 5400 rpm
